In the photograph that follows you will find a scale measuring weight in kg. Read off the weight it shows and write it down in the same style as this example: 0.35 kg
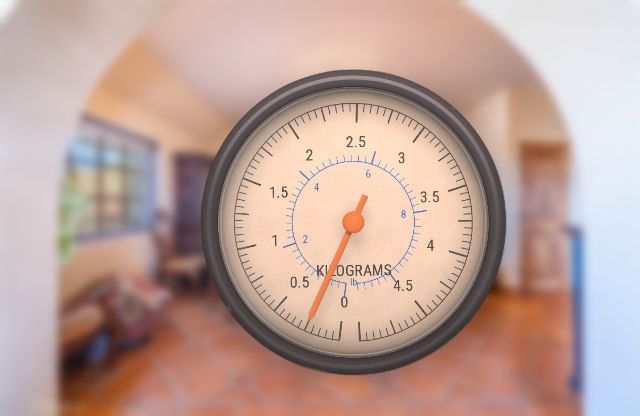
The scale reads 0.25 kg
